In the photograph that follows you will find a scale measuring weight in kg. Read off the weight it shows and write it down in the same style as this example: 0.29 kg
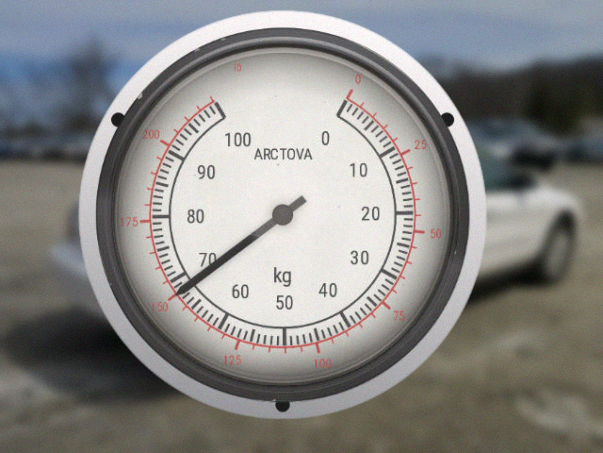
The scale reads 68 kg
